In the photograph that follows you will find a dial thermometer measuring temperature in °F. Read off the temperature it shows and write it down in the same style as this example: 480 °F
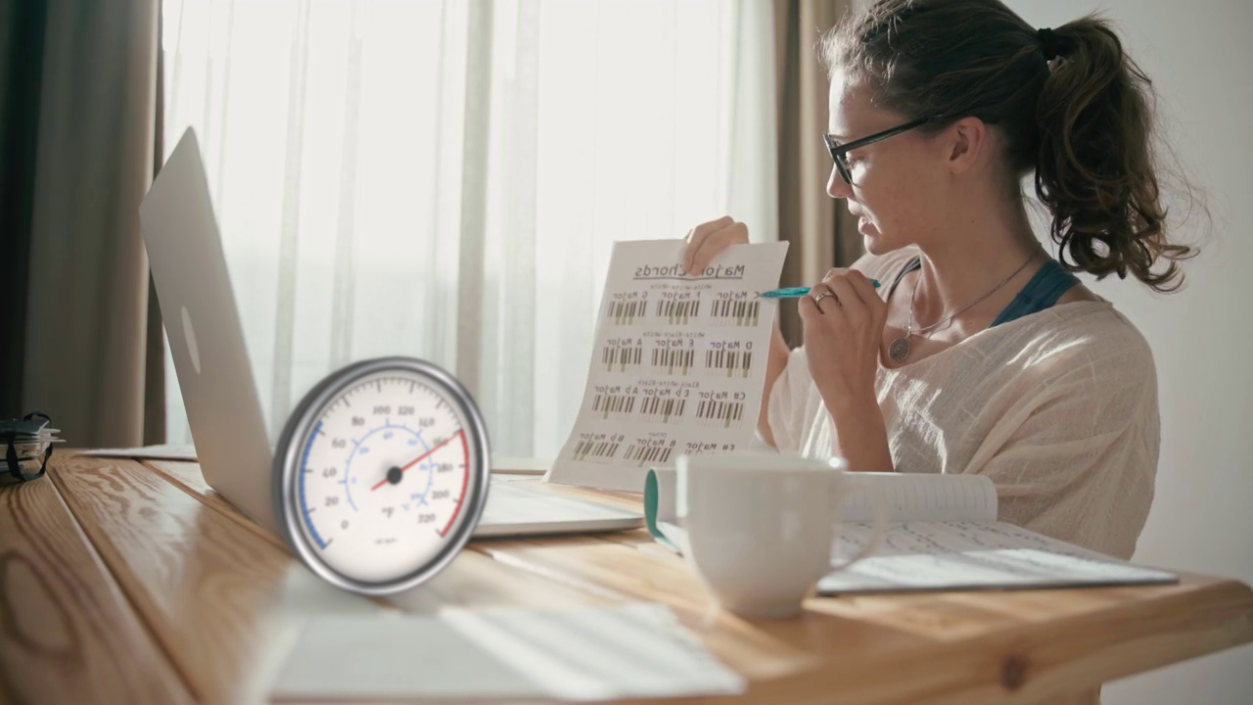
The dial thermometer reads 160 °F
